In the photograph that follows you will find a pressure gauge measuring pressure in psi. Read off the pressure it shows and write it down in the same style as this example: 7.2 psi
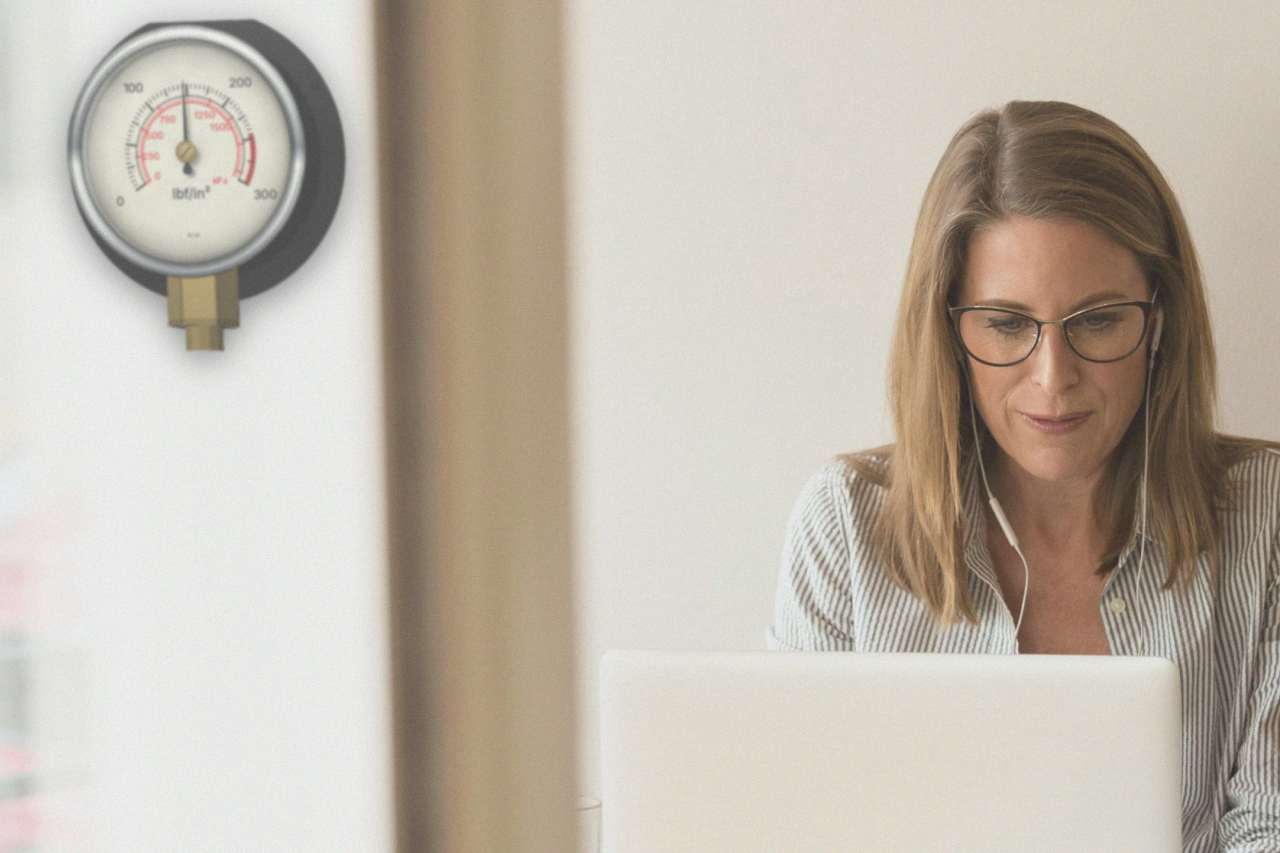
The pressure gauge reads 150 psi
